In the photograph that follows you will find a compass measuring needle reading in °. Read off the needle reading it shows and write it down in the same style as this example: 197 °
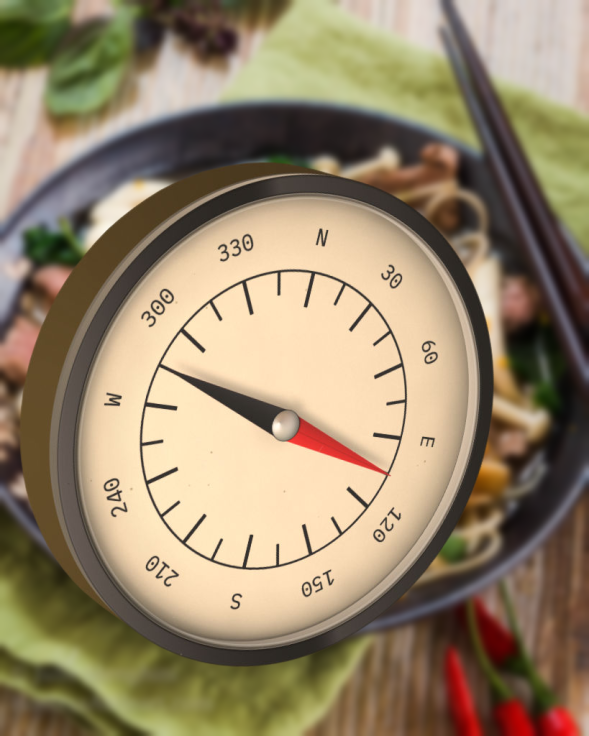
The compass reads 105 °
